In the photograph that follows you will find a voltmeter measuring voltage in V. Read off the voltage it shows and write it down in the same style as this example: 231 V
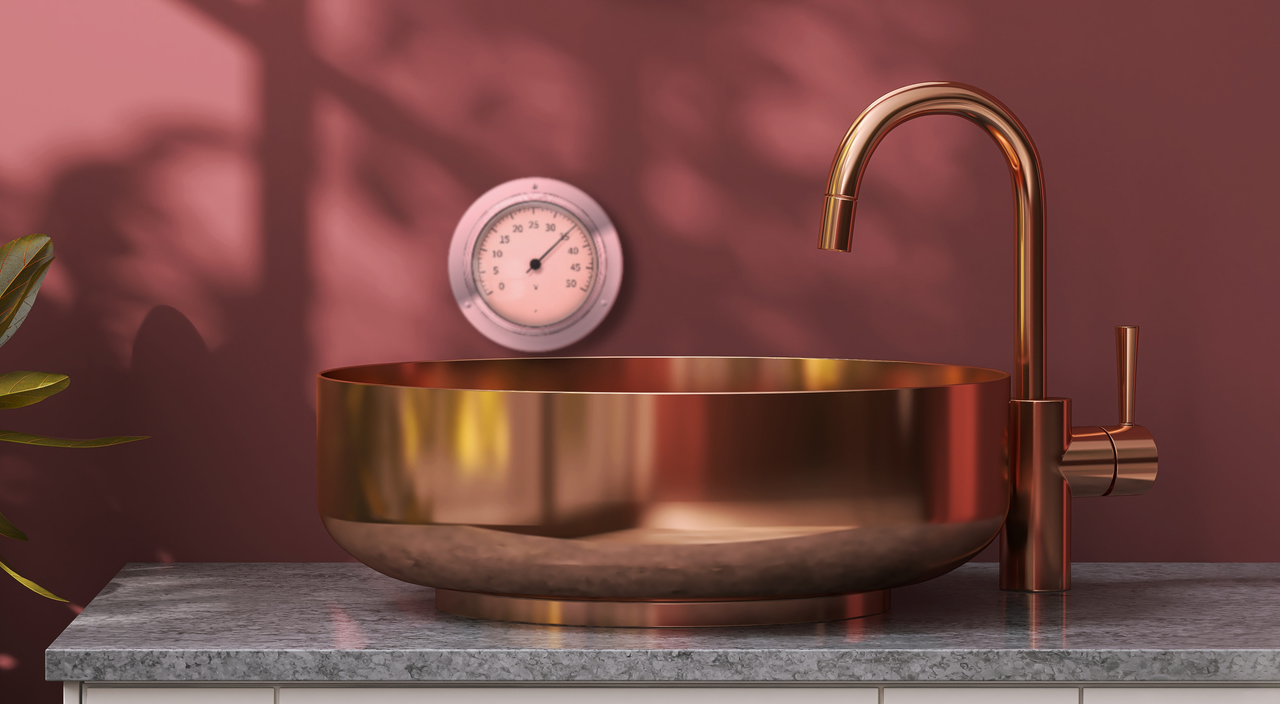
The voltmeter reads 35 V
